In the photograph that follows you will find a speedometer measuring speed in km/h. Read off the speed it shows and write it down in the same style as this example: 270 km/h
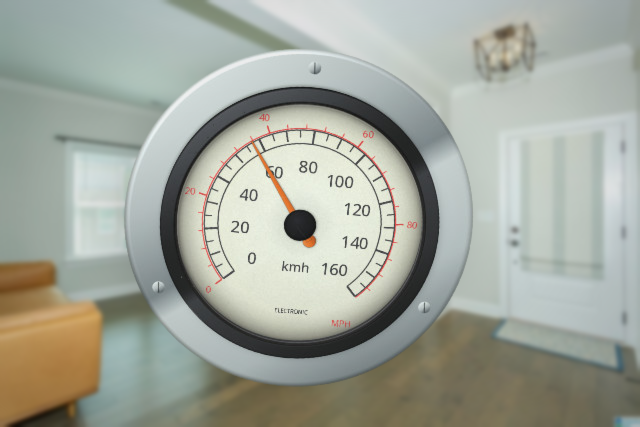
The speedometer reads 57.5 km/h
